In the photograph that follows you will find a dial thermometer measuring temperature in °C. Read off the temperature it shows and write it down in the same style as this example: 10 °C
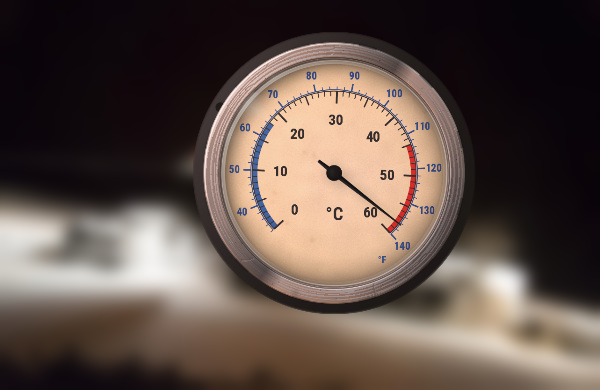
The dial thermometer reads 58 °C
